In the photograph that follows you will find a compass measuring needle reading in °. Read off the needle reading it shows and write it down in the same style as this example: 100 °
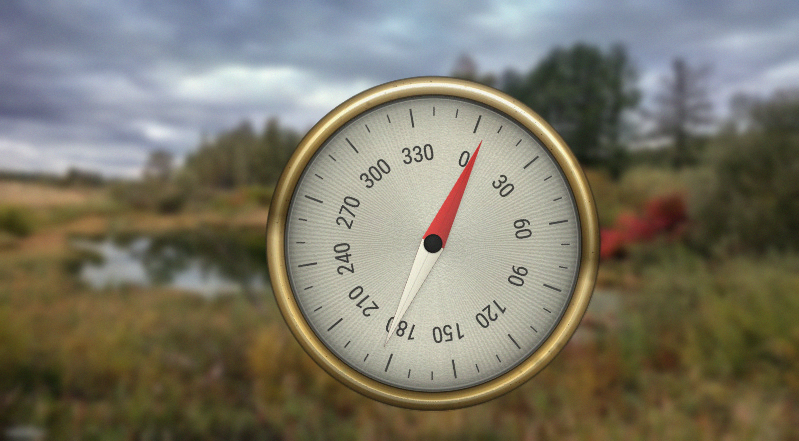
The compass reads 5 °
